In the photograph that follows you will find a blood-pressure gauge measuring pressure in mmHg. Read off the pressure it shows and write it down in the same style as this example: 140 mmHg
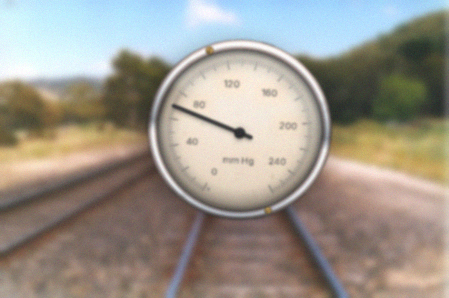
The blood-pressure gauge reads 70 mmHg
